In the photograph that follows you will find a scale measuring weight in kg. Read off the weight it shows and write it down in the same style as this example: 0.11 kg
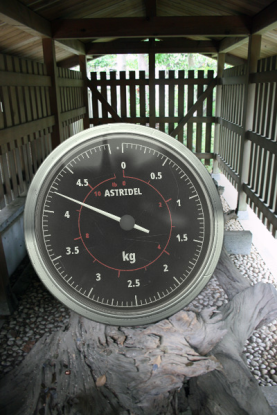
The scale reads 4.2 kg
